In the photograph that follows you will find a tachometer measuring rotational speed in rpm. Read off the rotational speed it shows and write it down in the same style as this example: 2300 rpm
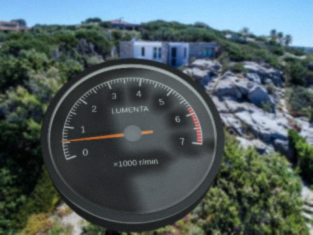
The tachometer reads 500 rpm
